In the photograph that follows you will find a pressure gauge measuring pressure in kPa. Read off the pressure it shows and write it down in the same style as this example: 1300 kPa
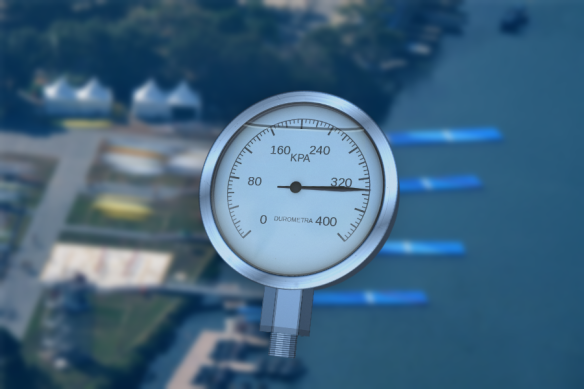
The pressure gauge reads 335 kPa
